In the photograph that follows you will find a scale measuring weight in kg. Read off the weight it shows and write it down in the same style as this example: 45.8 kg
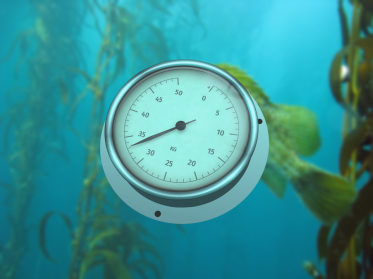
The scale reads 33 kg
